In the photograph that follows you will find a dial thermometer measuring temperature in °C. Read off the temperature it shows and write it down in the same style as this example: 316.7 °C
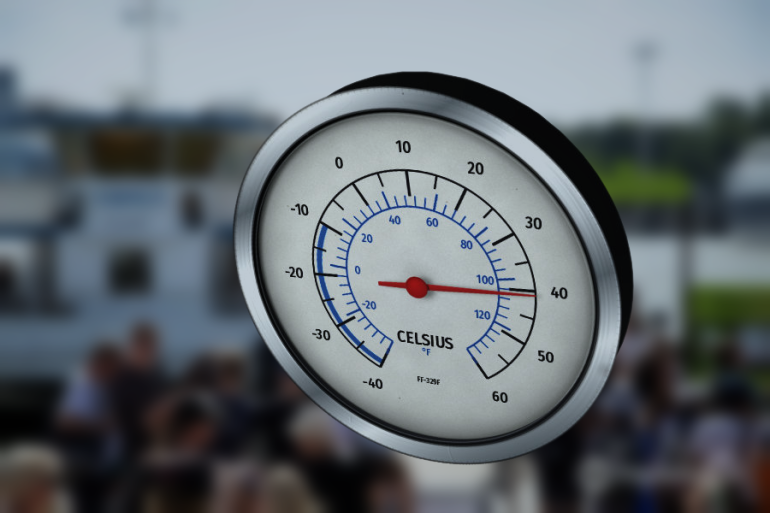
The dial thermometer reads 40 °C
